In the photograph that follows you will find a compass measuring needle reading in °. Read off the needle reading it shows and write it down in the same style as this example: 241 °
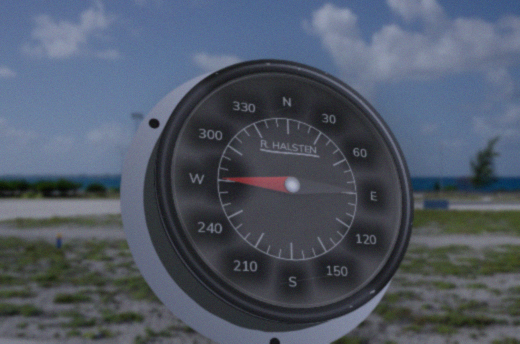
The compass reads 270 °
